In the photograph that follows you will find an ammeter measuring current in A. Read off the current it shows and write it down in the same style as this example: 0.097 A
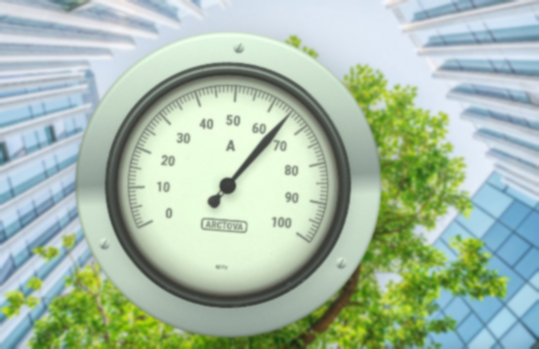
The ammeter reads 65 A
